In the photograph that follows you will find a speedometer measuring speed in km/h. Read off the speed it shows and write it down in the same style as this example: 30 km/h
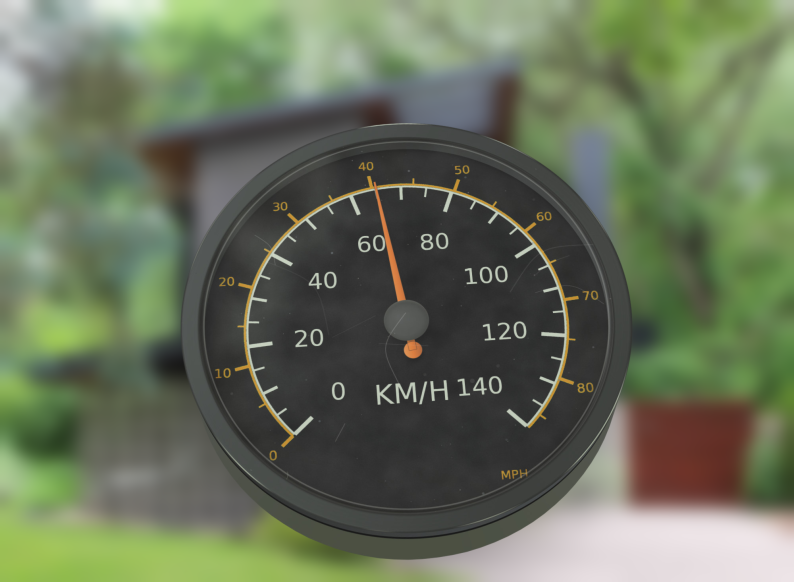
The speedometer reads 65 km/h
